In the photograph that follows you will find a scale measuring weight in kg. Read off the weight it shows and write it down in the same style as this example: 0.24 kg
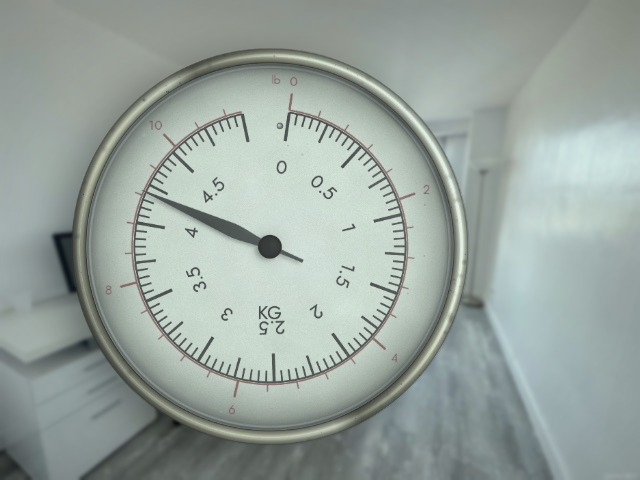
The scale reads 4.2 kg
